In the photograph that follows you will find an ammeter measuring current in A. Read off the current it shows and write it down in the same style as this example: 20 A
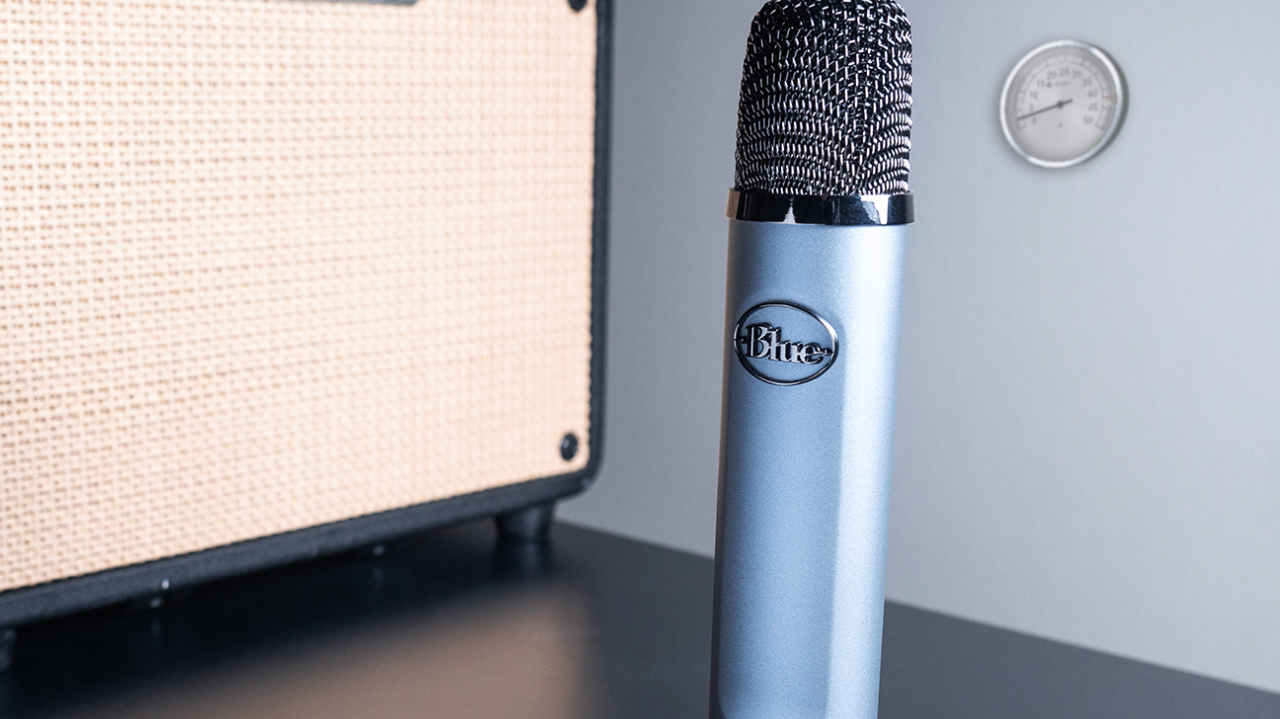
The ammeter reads 2.5 A
